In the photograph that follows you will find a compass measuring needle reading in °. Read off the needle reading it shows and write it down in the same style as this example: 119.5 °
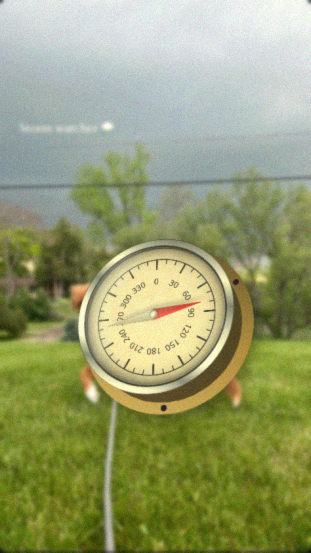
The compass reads 80 °
